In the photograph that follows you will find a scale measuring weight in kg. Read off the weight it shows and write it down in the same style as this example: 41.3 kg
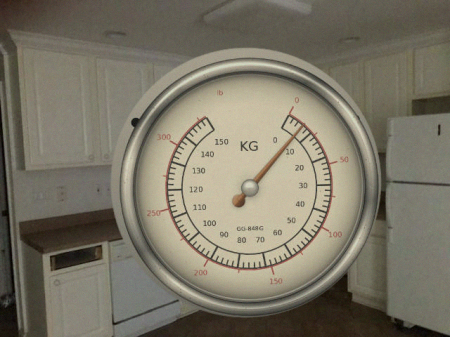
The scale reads 6 kg
